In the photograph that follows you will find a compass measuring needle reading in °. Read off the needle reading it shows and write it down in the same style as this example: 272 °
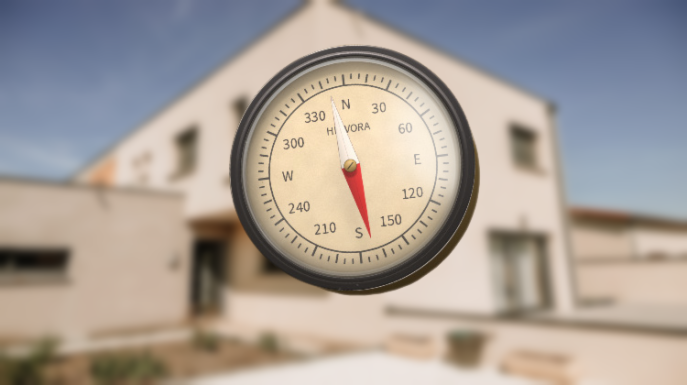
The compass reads 170 °
